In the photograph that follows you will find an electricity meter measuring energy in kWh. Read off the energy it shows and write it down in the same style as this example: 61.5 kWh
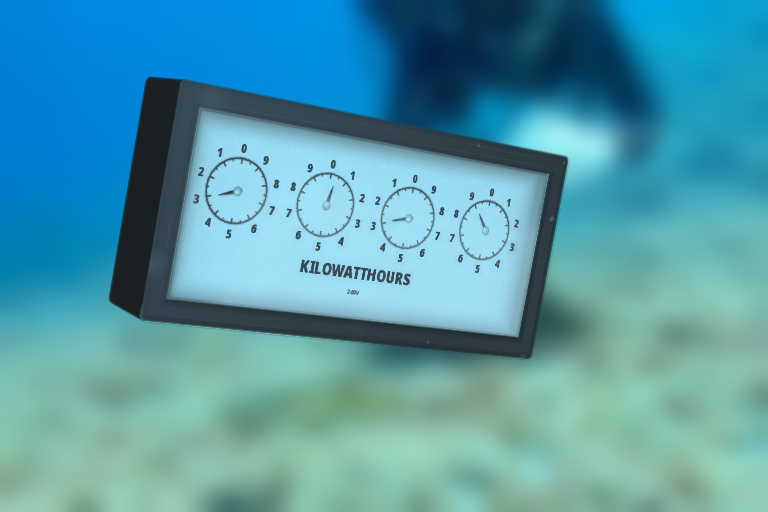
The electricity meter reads 3029 kWh
